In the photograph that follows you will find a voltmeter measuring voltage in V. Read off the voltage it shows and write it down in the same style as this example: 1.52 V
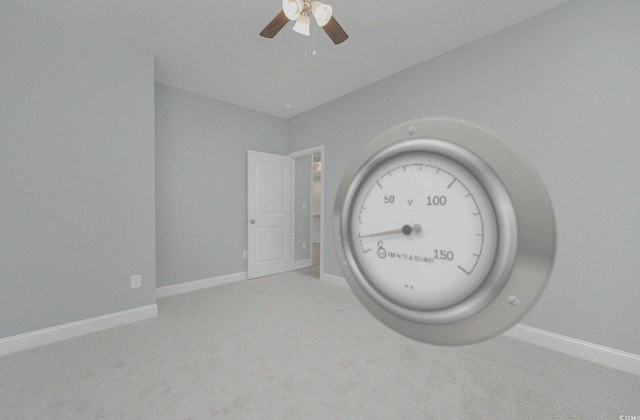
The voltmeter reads 10 V
